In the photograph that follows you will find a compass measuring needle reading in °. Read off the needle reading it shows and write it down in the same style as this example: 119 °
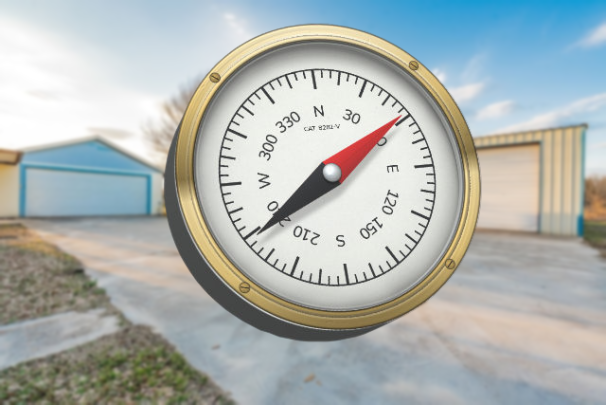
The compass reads 57.5 °
